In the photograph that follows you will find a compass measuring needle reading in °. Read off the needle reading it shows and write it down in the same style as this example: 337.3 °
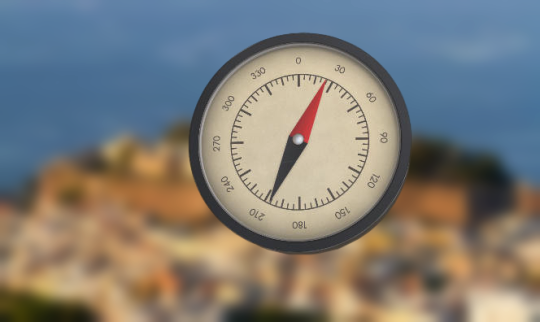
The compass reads 25 °
